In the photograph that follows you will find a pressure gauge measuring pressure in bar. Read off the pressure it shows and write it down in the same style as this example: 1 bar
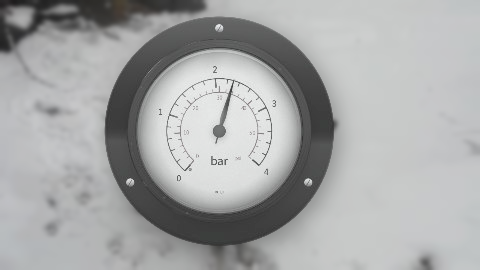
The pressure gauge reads 2.3 bar
